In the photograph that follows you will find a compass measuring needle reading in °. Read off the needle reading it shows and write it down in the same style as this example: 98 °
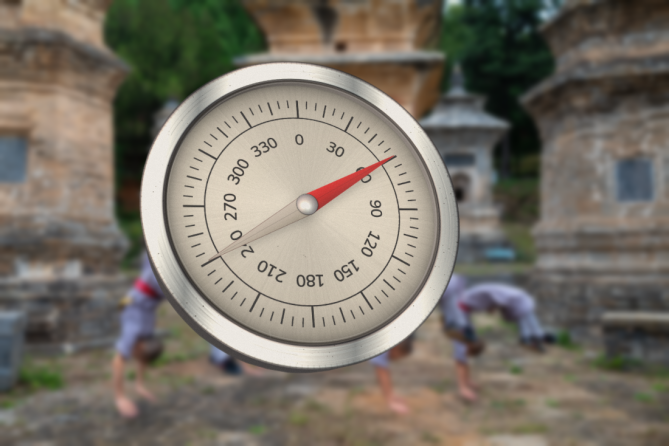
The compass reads 60 °
